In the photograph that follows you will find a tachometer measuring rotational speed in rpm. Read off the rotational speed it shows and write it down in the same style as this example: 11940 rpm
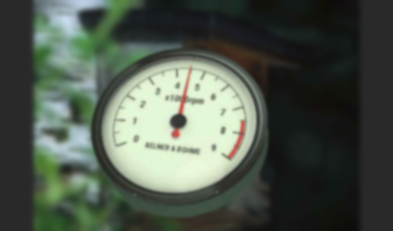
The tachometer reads 4500 rpm
